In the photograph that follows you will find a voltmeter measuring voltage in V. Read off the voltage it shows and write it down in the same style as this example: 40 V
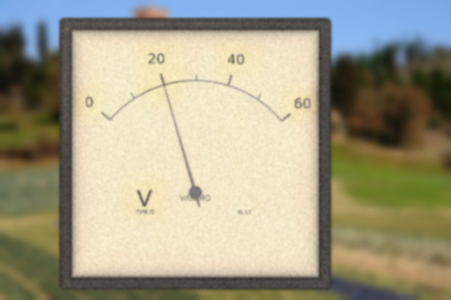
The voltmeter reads 20 V
